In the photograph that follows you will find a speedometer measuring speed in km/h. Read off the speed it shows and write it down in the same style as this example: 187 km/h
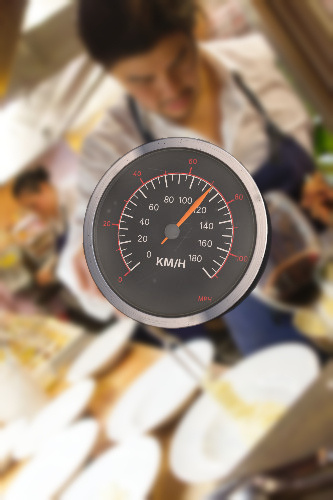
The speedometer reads 115 km/h
